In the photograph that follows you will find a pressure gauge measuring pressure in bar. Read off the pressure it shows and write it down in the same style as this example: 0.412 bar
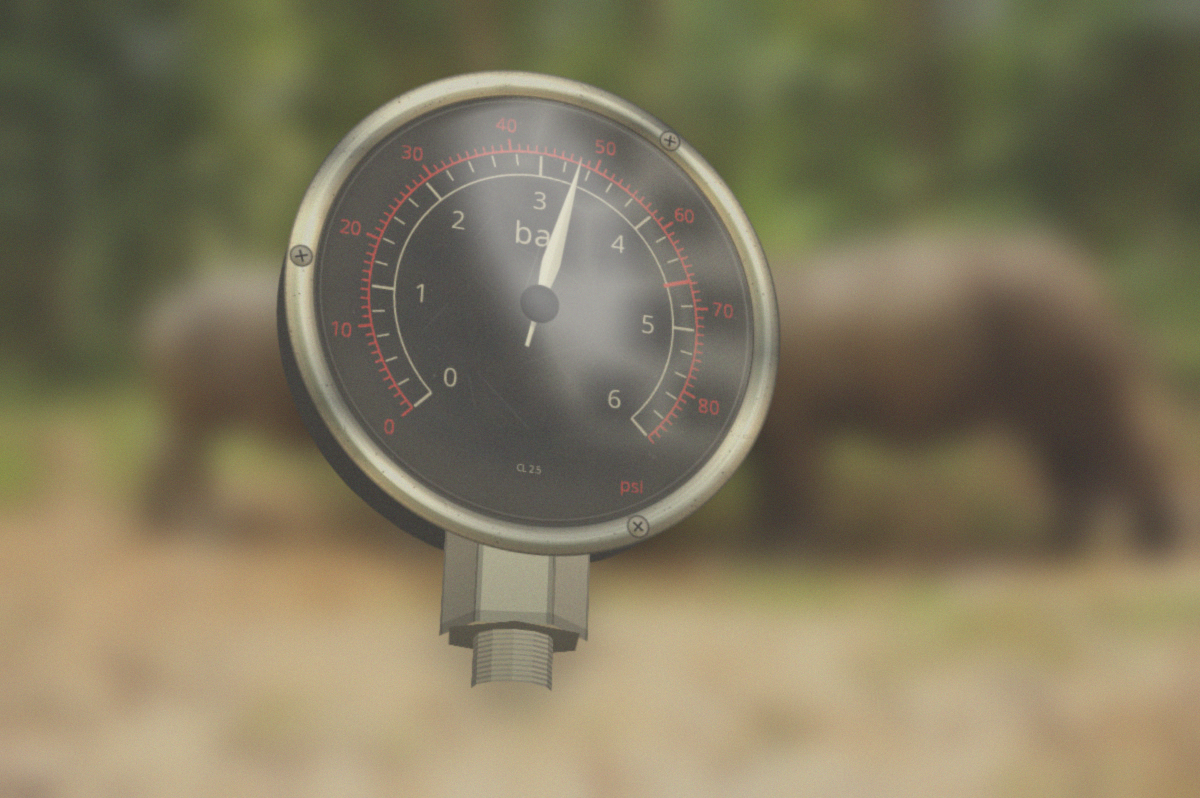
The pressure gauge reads 3.3 bar
